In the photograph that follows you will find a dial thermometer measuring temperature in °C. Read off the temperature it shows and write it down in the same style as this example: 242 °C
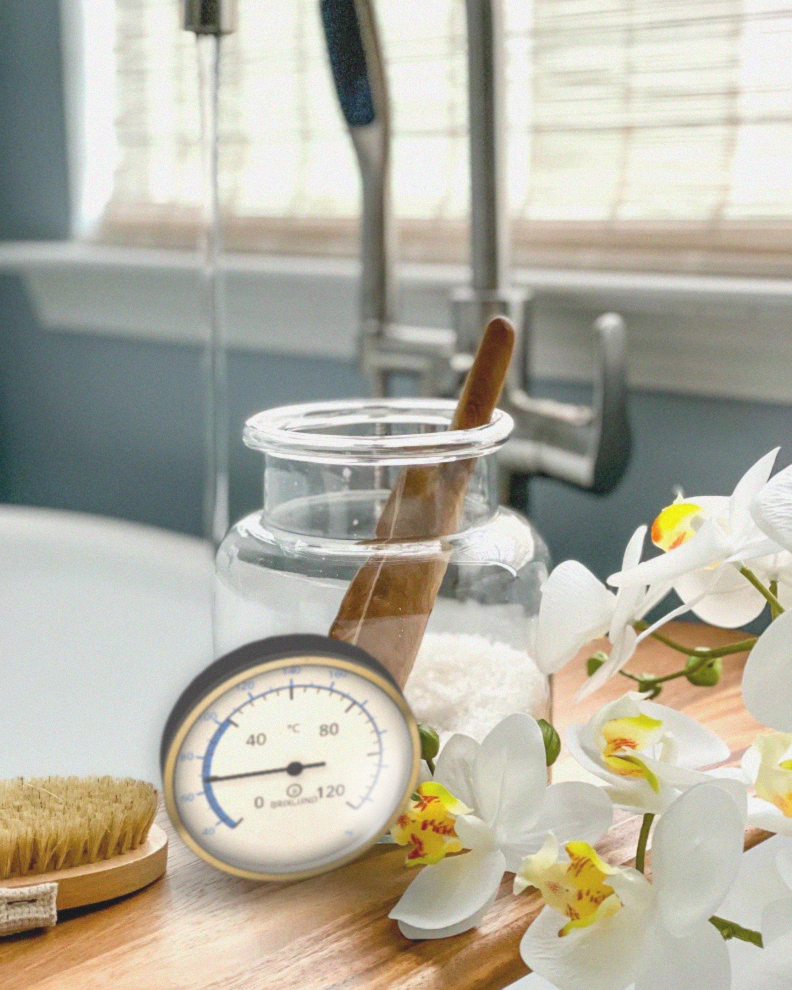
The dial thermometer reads 20 °C
